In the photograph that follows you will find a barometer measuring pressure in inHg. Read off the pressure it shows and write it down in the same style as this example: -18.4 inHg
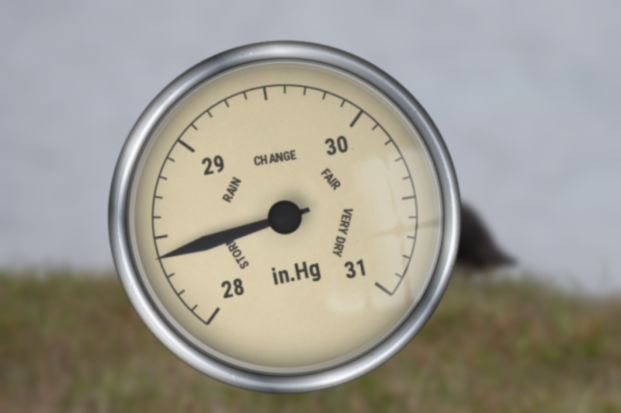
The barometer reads 28.4 inHg
